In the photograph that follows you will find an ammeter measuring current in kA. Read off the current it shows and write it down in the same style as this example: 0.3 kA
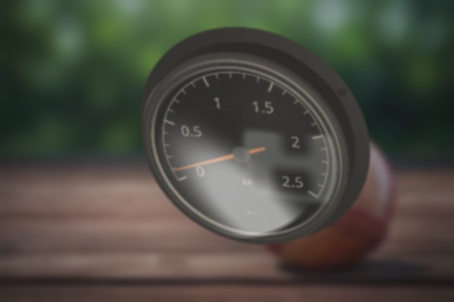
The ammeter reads 0.1 kA
